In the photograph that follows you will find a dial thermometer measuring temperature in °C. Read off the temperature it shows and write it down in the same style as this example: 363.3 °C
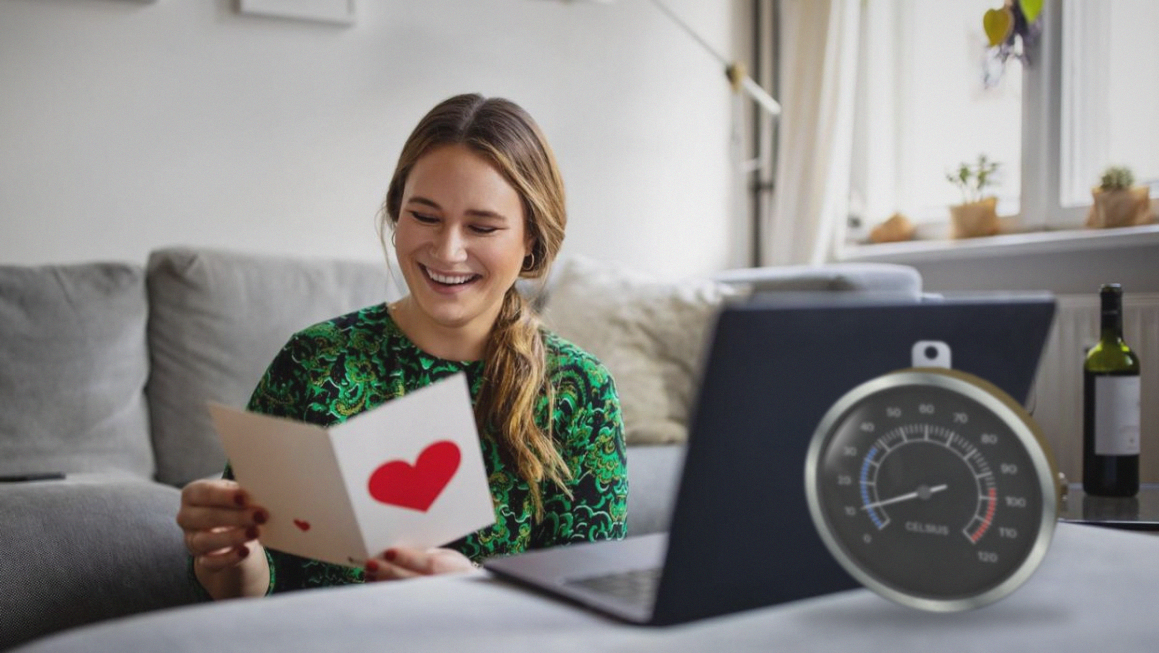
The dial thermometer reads 10 °C
